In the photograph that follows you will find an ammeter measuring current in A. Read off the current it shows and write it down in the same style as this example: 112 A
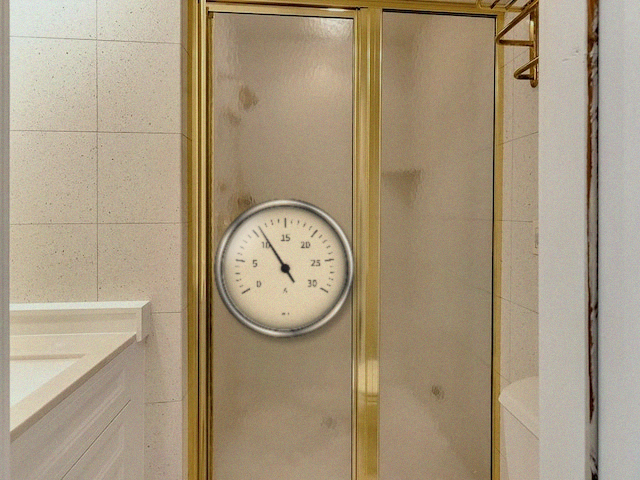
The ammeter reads 11 A
